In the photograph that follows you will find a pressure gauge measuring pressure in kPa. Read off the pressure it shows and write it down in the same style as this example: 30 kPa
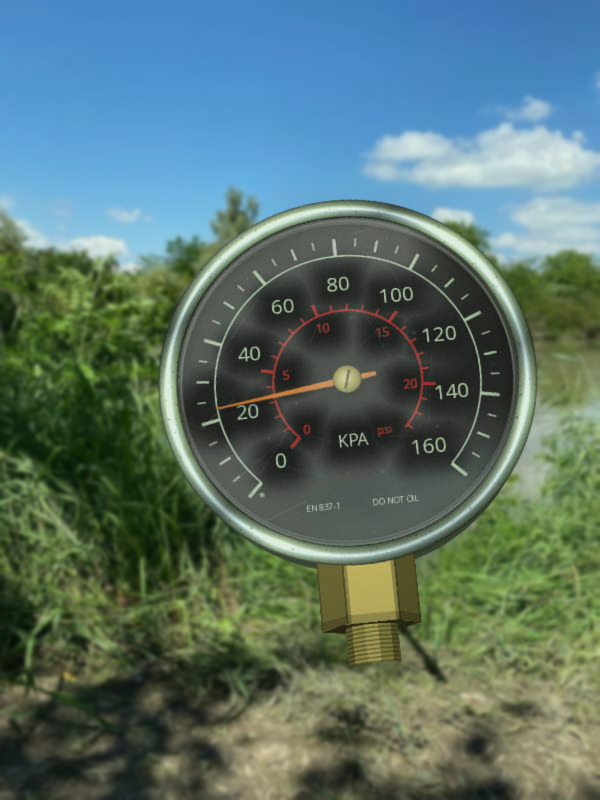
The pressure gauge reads 22.5 kPa
